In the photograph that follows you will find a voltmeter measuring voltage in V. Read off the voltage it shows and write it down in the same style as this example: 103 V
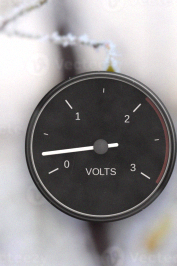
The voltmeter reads 0.25 V
